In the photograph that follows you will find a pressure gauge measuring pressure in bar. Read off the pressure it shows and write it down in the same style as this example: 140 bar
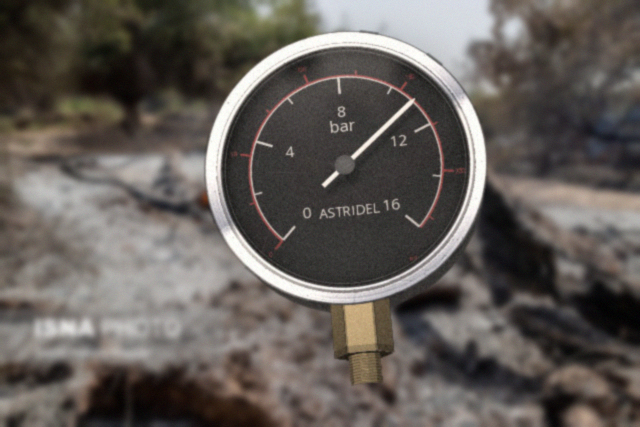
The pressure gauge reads 11 bar
